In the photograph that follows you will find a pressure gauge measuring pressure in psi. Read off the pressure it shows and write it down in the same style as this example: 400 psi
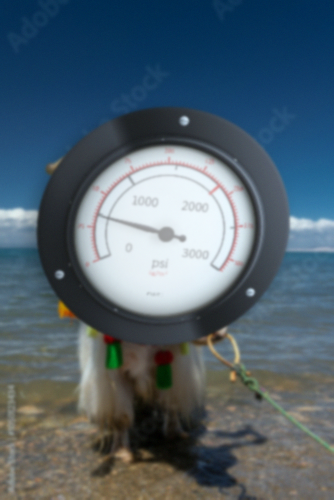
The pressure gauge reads 500 psi
